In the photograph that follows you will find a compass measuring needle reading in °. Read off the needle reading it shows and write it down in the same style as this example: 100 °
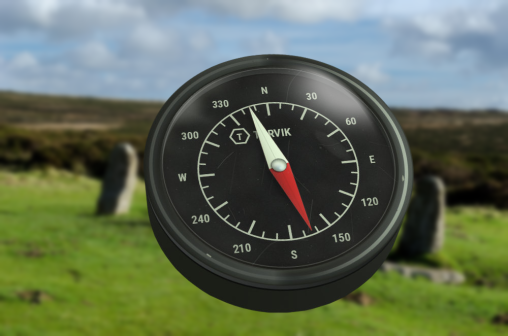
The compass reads 165 °
